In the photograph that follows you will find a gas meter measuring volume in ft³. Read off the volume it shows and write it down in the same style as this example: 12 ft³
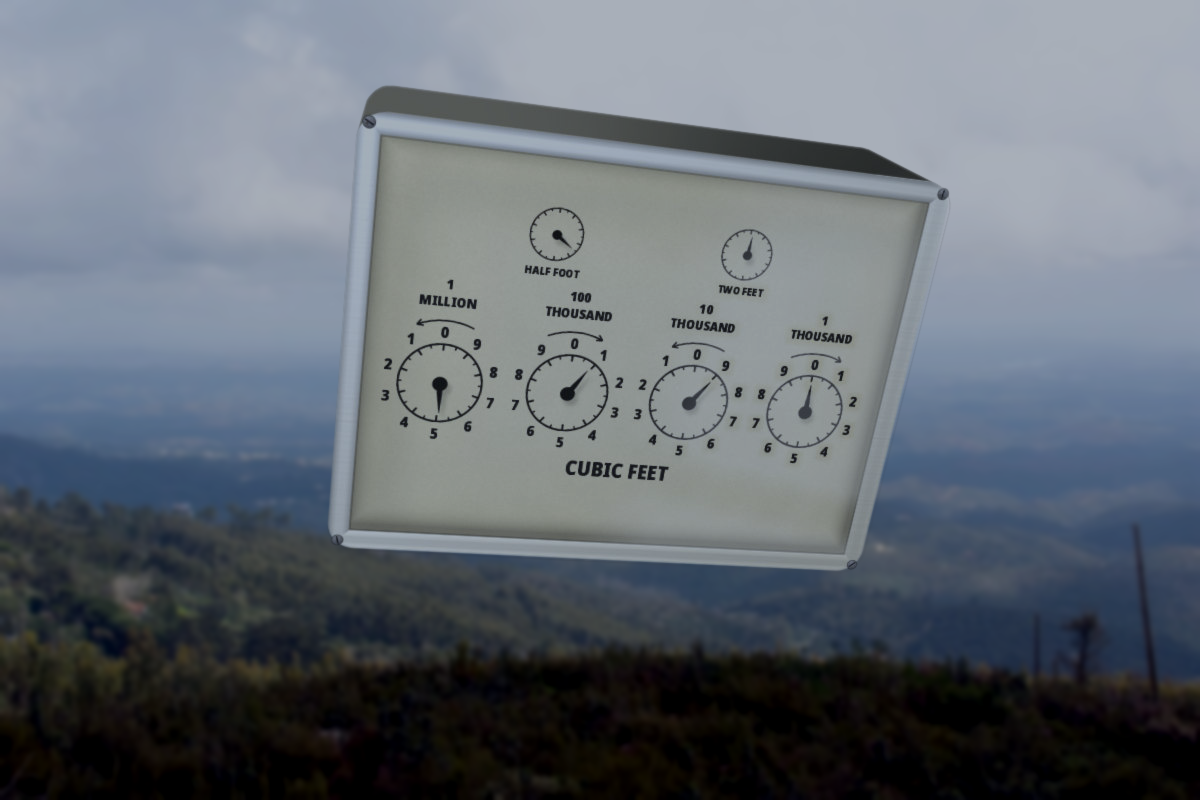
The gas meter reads 509000 ft³
